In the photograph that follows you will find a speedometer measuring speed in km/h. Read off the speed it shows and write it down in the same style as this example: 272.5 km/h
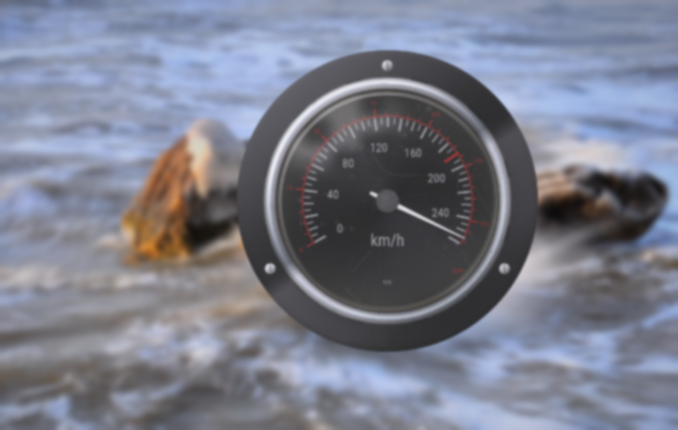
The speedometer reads 255 km/h
